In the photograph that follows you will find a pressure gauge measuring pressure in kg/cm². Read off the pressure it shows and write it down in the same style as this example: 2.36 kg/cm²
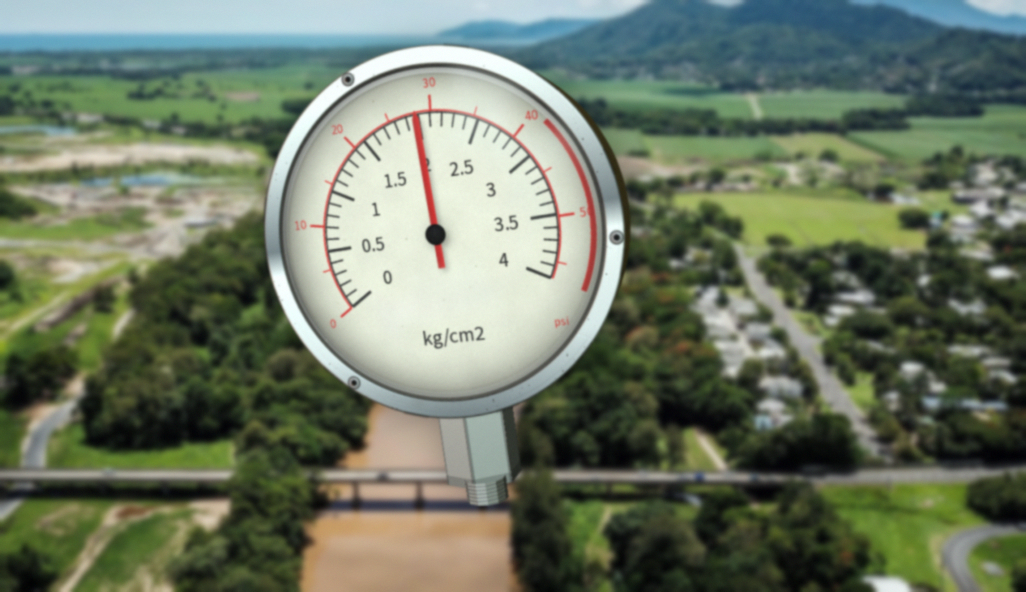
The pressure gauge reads 2 kg/cm²
